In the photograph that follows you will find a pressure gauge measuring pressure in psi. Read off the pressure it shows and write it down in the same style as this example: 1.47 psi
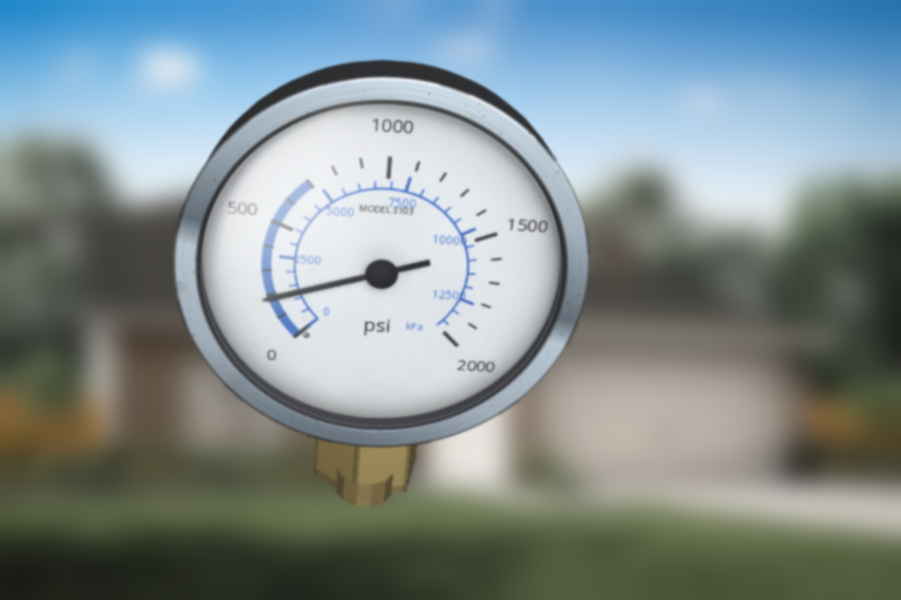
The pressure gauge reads 200 psi
